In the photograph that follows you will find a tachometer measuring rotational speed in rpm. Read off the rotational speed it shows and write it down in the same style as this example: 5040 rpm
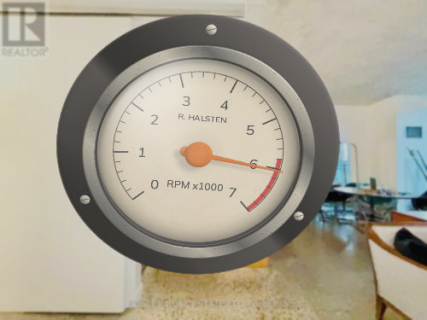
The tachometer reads 6000 rpm
